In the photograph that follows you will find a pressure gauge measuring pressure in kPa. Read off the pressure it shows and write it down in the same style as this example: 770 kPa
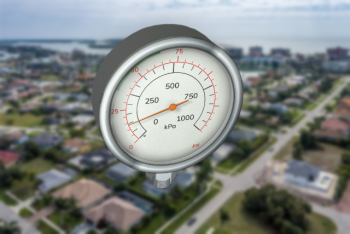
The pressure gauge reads 100 kPa
